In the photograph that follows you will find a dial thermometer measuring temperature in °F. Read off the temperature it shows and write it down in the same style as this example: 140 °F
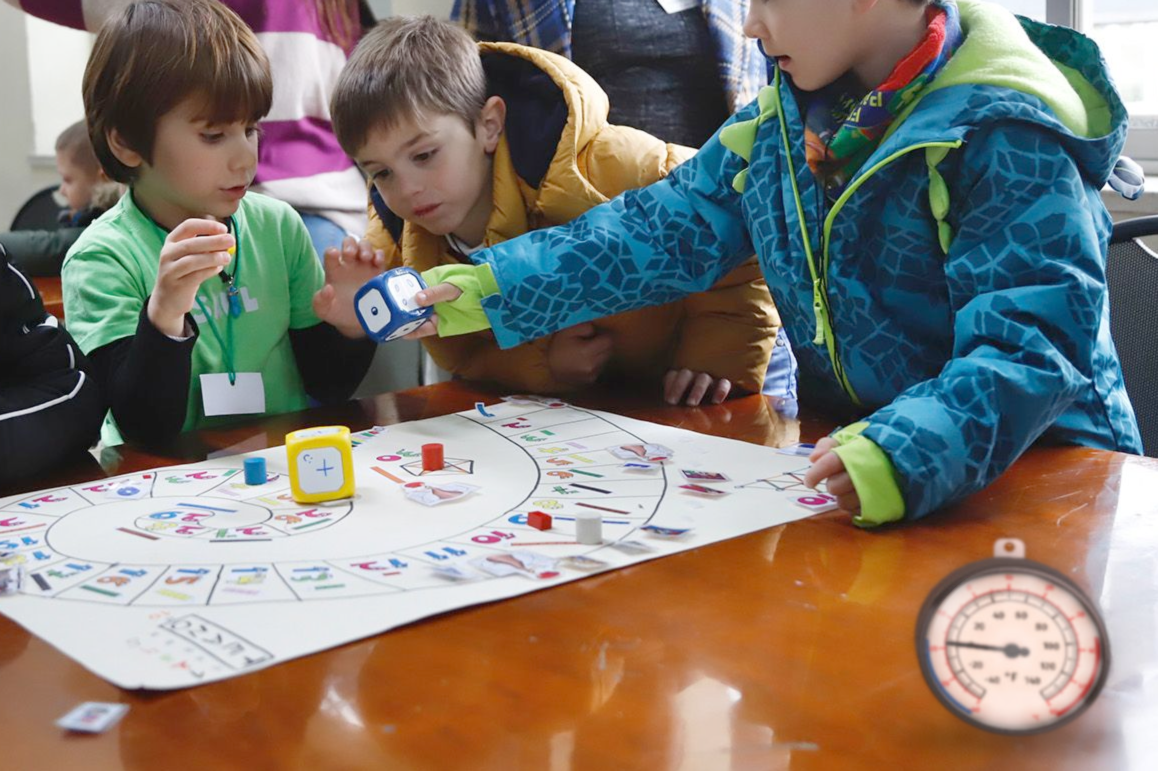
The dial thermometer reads 0 °F
